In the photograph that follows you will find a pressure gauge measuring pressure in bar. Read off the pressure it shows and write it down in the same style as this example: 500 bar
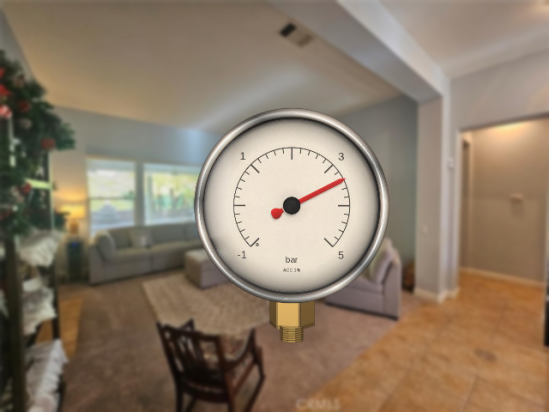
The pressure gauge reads 3.4 bar
